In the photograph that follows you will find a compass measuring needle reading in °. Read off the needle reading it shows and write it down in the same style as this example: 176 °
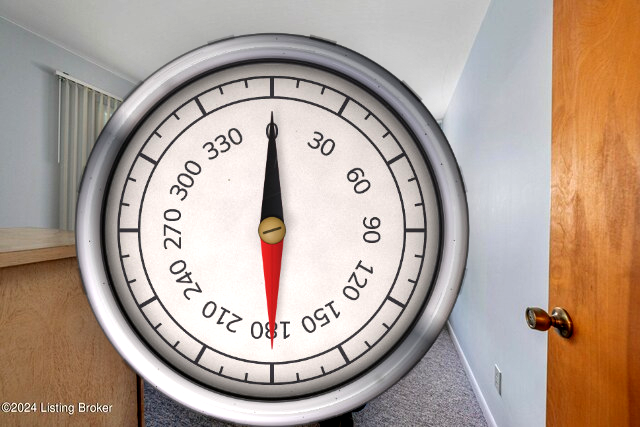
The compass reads 180 °
